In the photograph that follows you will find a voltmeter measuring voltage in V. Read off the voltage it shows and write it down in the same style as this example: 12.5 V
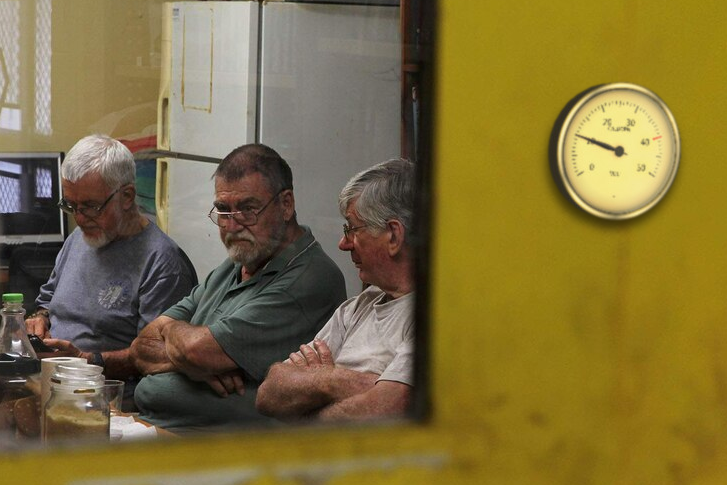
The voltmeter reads 10 V
